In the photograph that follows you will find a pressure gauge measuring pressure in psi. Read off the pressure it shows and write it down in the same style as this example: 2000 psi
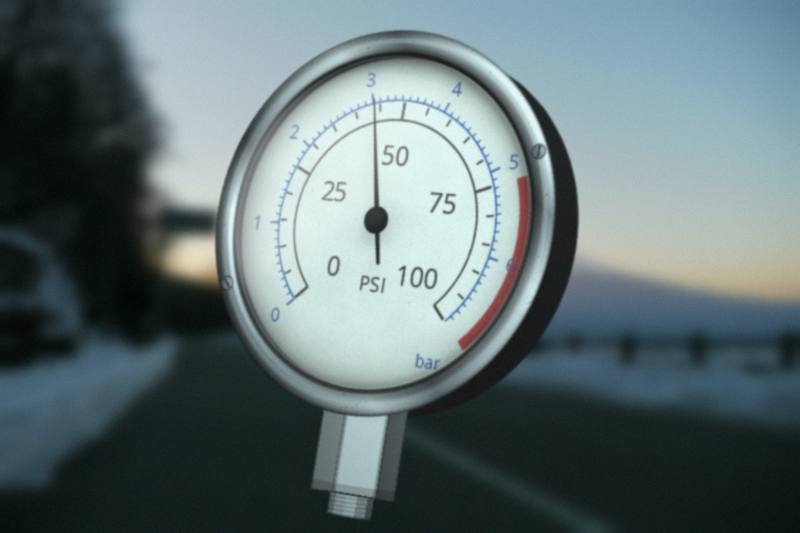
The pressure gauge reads 45 psi
